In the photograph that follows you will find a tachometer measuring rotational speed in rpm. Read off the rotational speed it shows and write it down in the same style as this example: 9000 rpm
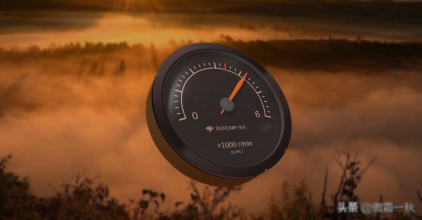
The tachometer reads 4200 rpm
